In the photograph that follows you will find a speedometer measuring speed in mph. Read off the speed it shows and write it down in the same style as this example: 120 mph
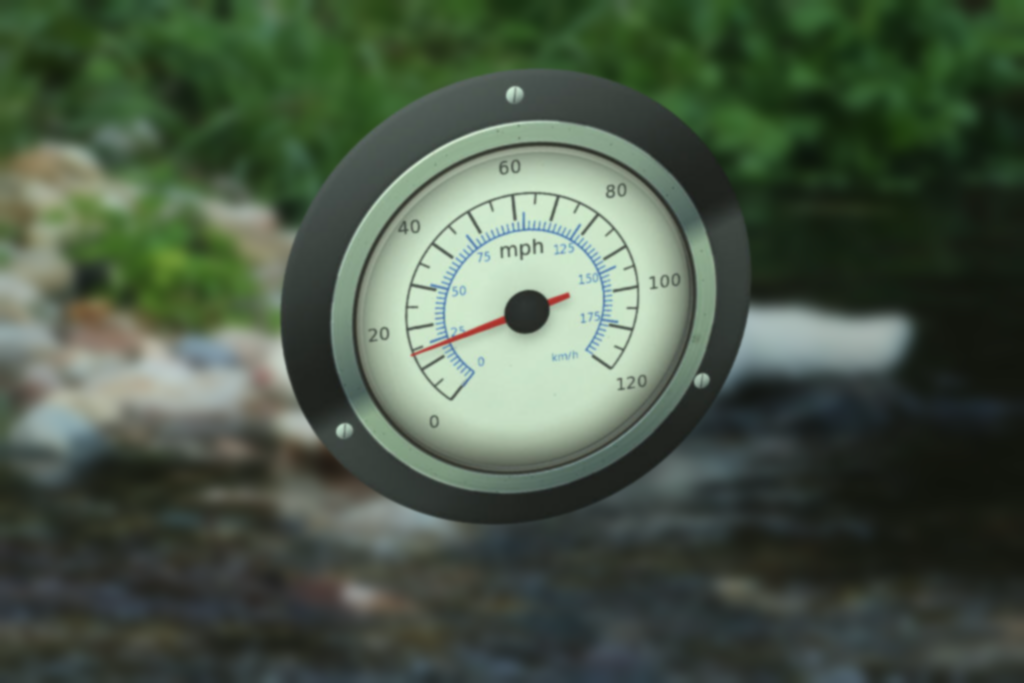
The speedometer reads 15 mph
